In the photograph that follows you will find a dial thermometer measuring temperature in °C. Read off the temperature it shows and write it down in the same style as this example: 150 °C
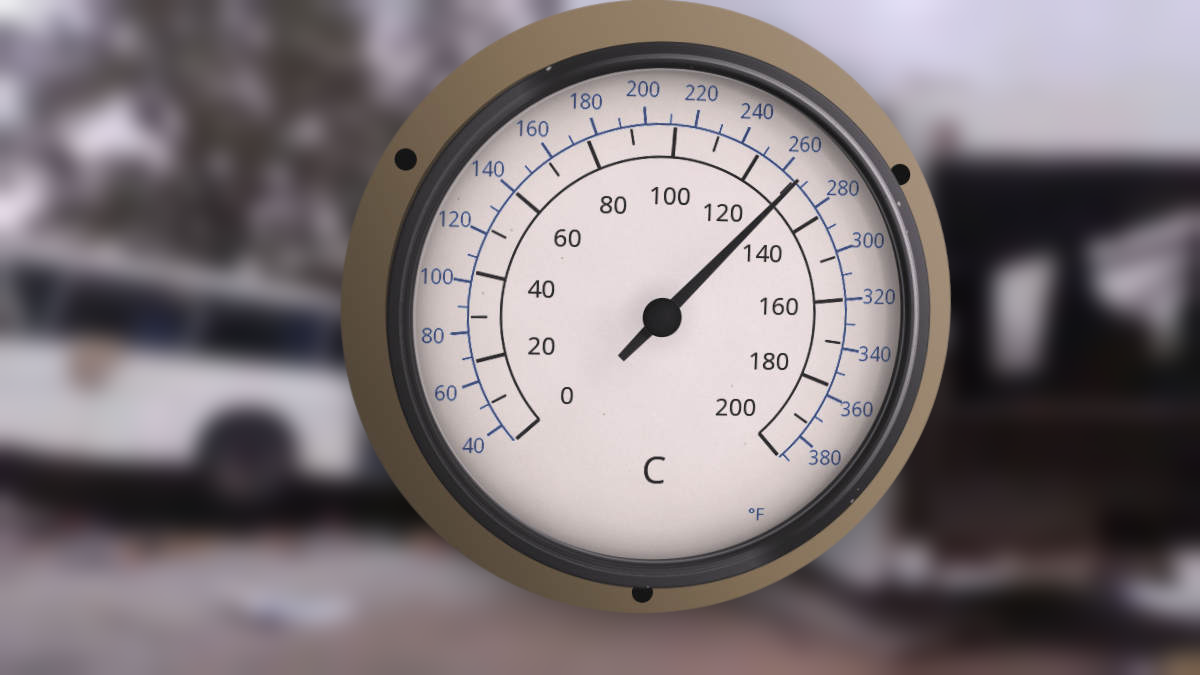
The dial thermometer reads 130 °C
